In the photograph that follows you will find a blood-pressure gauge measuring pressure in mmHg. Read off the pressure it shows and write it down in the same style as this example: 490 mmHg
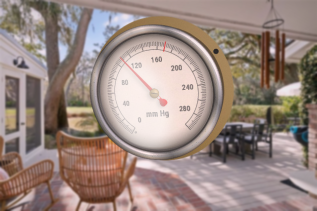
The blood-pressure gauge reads 110 mmHg
